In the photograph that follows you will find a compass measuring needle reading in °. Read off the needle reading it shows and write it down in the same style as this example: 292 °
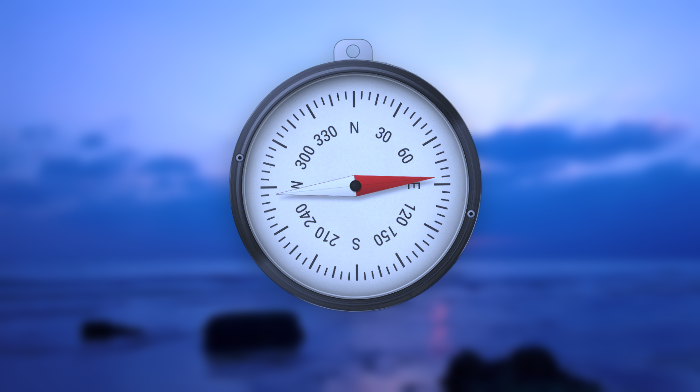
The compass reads 85 °
